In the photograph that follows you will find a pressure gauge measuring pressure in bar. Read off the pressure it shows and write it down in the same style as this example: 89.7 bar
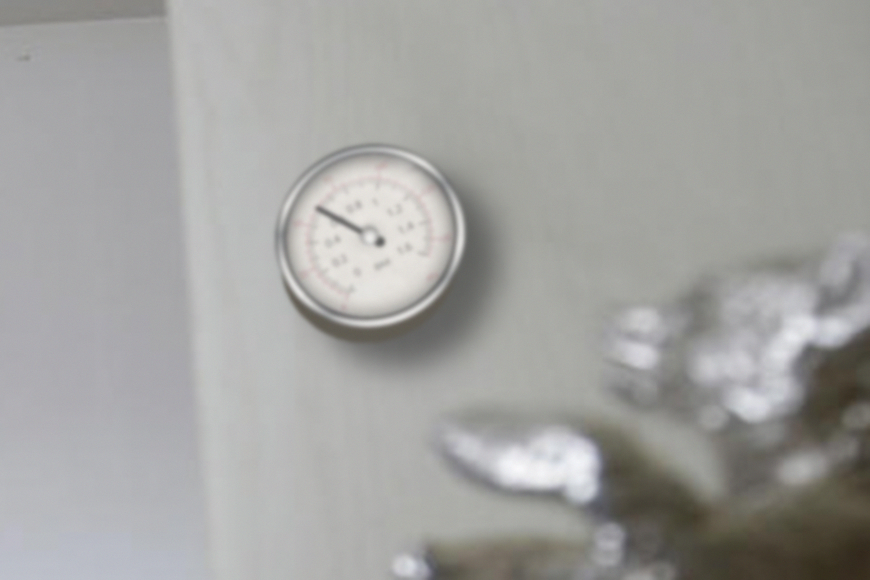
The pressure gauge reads 0.6 bar
